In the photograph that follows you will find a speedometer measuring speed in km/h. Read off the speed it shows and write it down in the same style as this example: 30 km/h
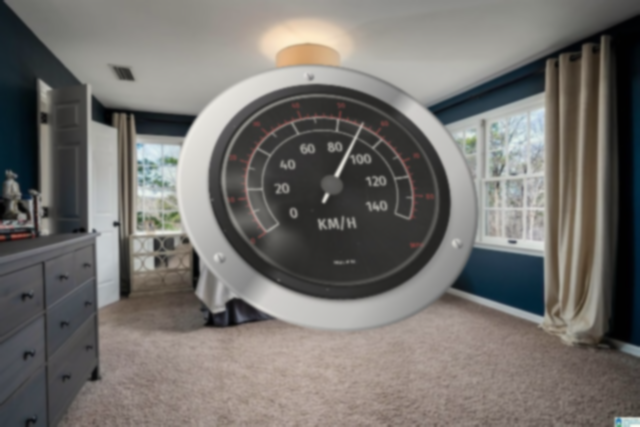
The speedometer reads 90 km/h
